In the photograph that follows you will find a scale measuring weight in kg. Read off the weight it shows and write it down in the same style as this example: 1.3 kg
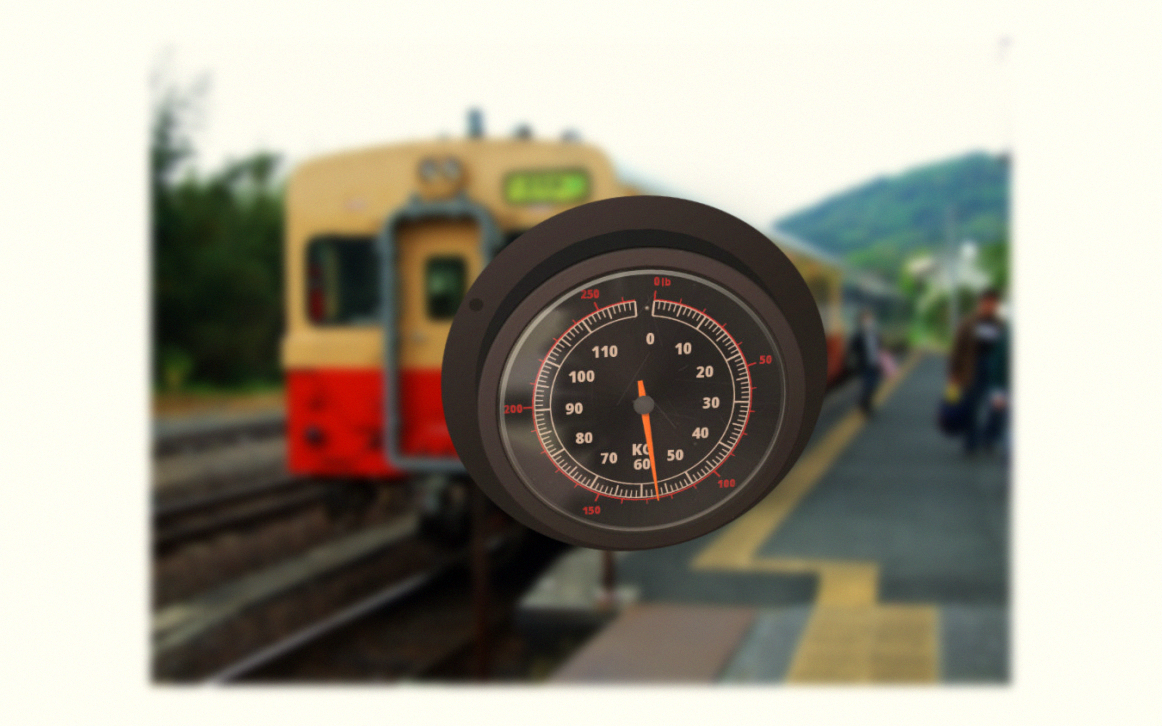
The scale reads 57 kg
